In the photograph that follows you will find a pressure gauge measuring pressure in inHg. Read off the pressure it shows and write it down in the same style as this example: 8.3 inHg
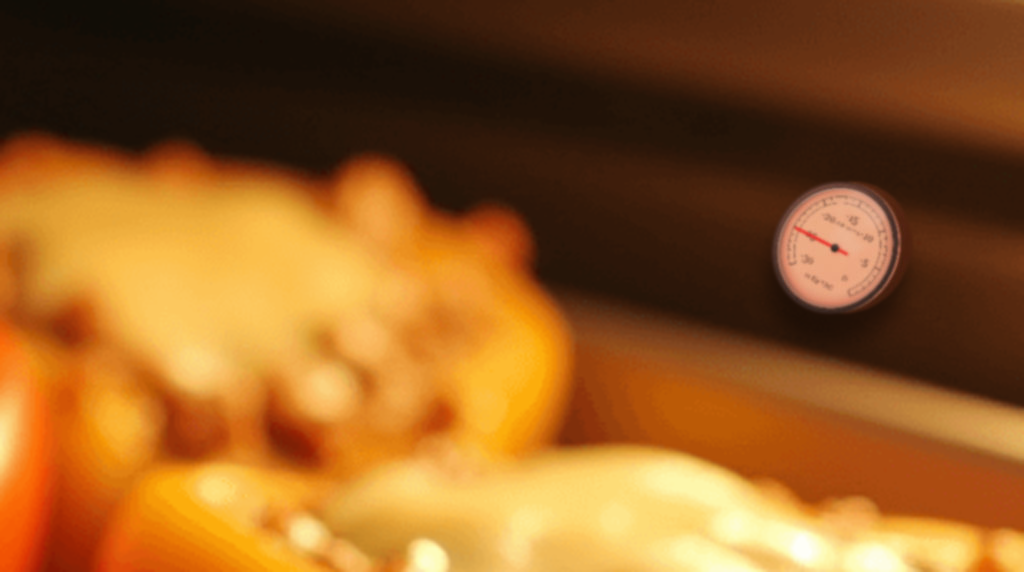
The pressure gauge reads -25 inHg
